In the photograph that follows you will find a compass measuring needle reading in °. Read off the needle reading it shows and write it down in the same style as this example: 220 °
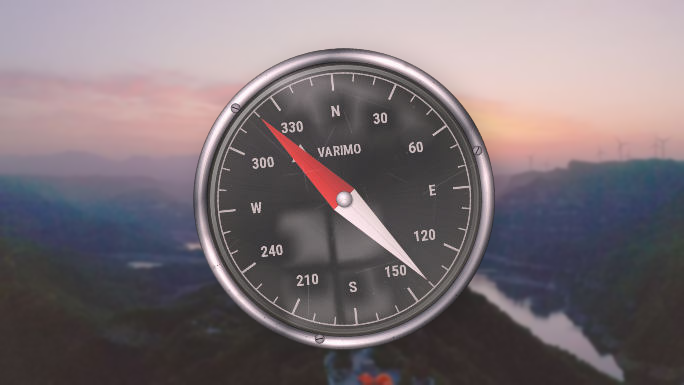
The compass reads 320 °
